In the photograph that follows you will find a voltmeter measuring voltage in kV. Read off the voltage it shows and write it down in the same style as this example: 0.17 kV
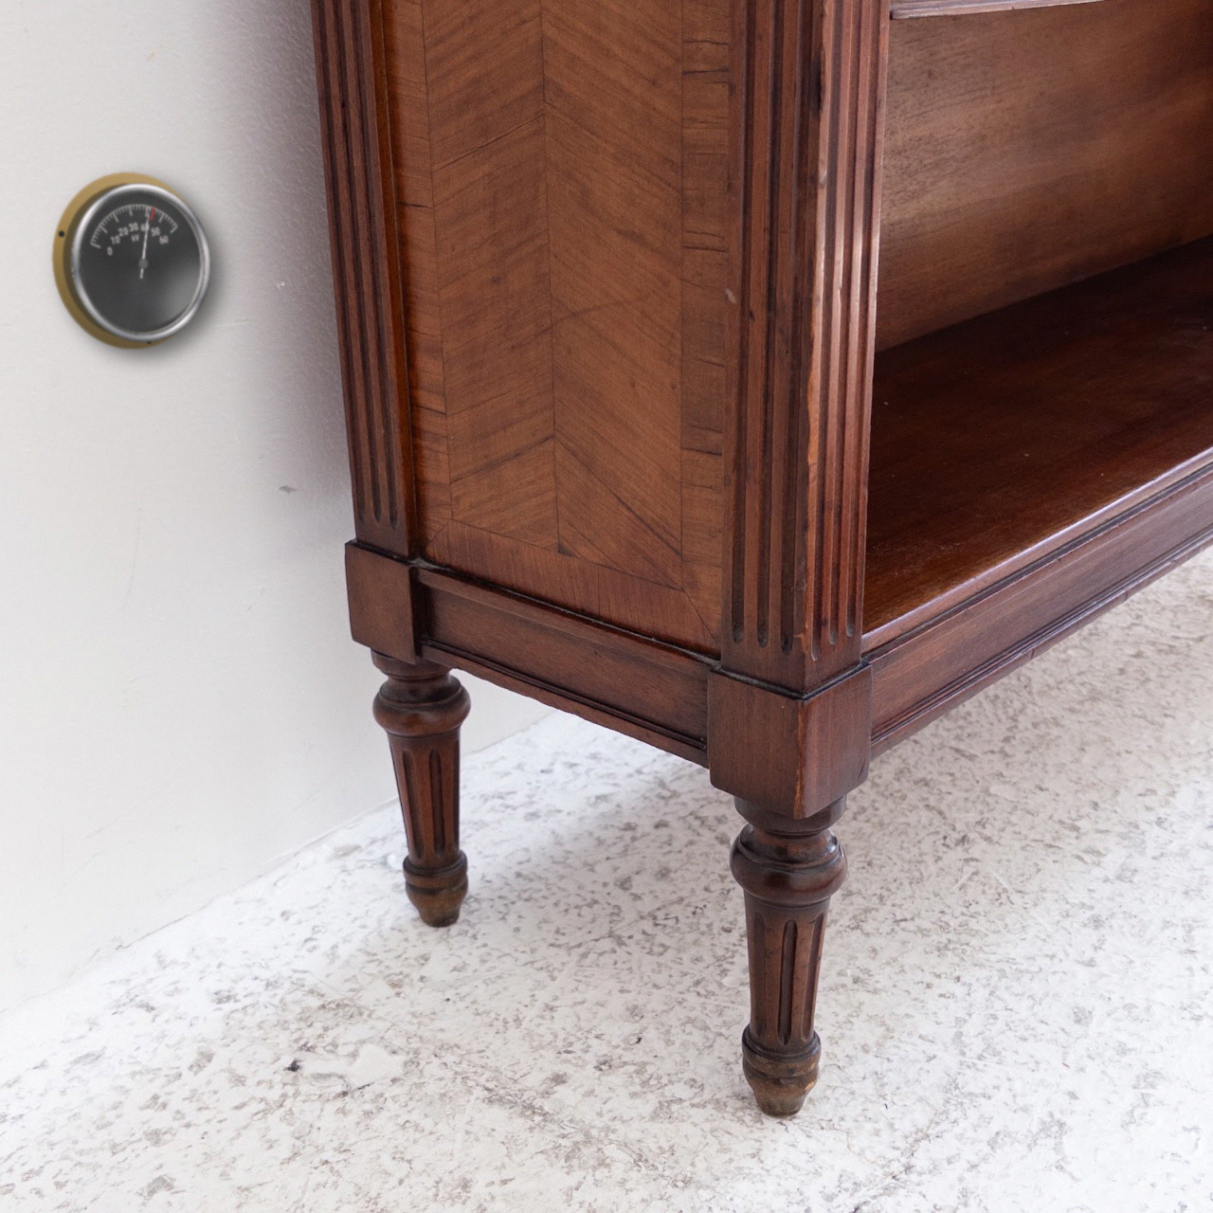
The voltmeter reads 40 kV
